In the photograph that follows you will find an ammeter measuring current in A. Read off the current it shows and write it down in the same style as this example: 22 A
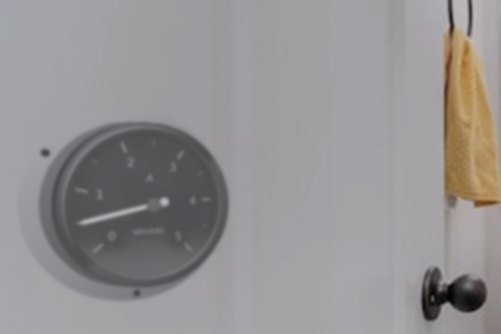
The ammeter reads 0.5 A
